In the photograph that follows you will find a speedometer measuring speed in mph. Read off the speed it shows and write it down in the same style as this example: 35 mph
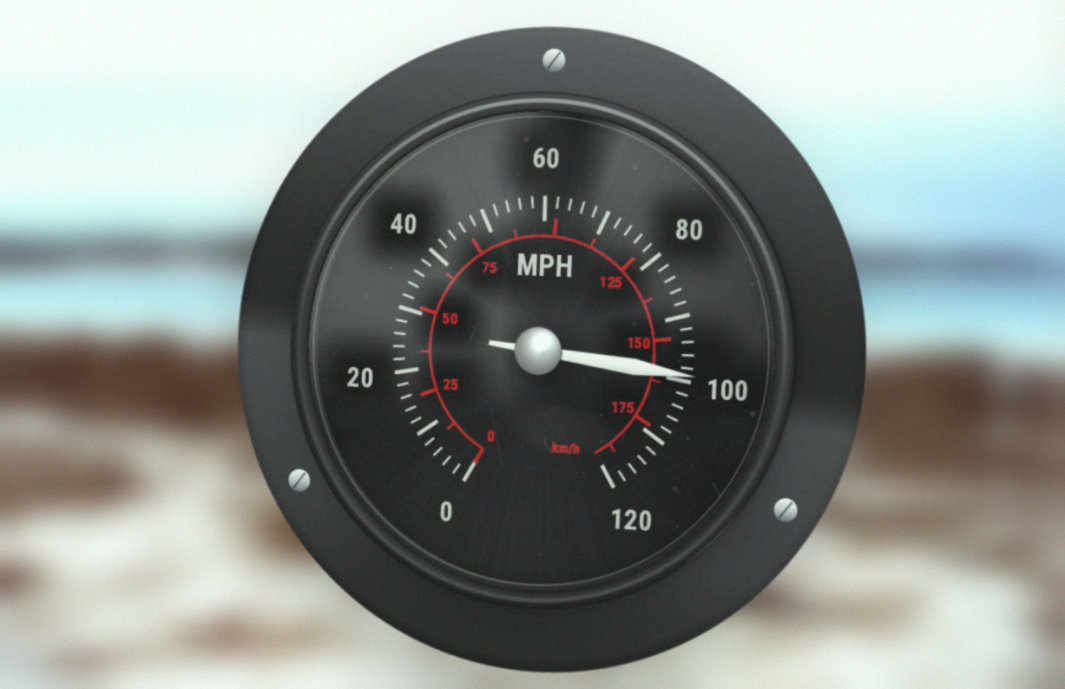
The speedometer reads 99 mph
